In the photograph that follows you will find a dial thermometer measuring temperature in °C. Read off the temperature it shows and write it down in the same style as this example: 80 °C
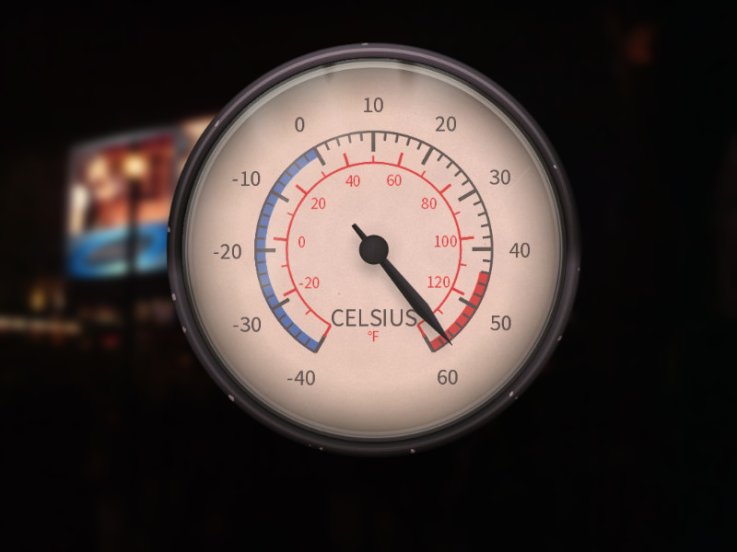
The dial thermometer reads 57 °C
